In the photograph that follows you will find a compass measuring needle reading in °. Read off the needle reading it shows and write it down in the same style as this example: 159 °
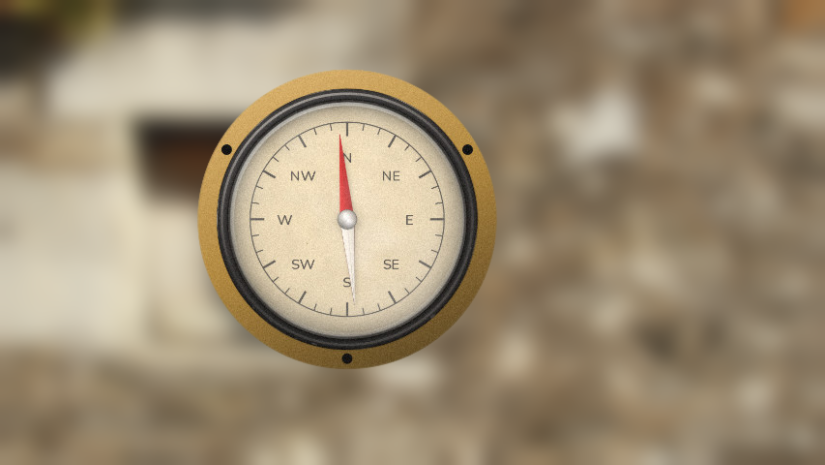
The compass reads 355 °
